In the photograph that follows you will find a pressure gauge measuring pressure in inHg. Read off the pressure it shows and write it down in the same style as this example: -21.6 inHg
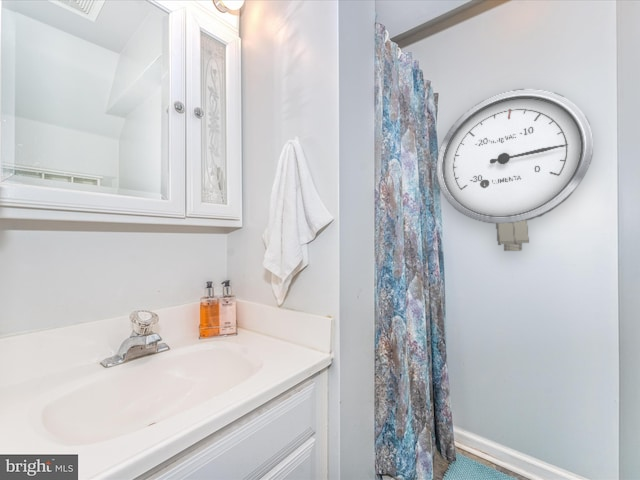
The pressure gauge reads -4 inHg
